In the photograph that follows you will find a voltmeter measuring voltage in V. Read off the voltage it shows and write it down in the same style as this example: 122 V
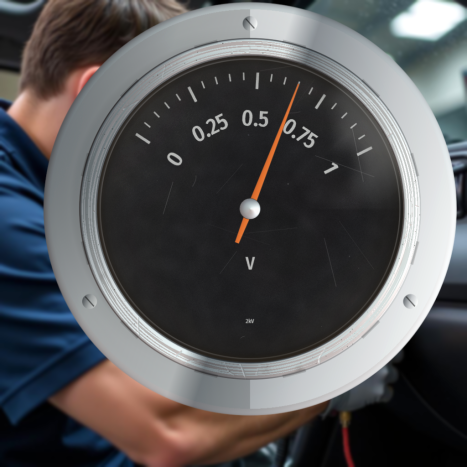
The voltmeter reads 0.65 V
